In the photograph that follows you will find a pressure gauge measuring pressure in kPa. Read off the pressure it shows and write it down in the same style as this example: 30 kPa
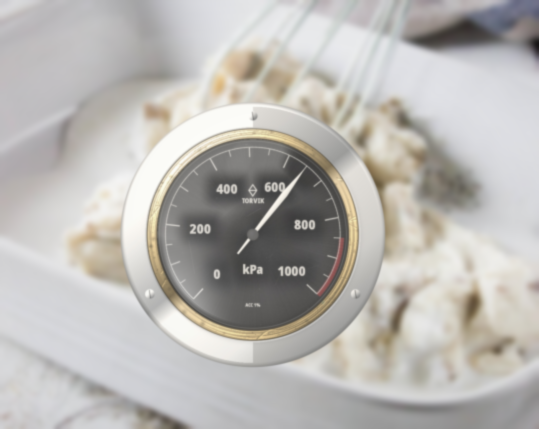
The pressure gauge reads 650 kPa
